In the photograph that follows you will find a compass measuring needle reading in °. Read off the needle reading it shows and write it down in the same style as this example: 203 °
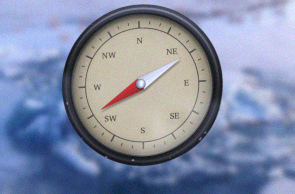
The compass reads 240 °
